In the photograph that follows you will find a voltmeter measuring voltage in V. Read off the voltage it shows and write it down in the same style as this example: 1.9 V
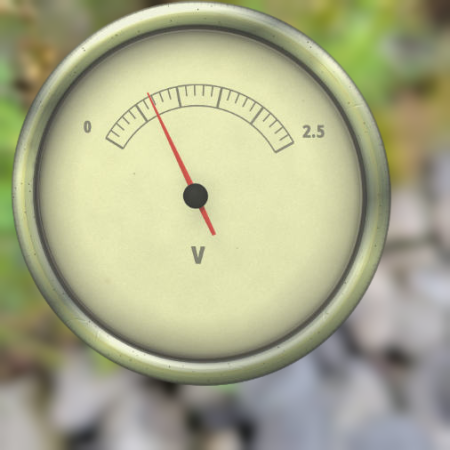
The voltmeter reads 0.7 V
